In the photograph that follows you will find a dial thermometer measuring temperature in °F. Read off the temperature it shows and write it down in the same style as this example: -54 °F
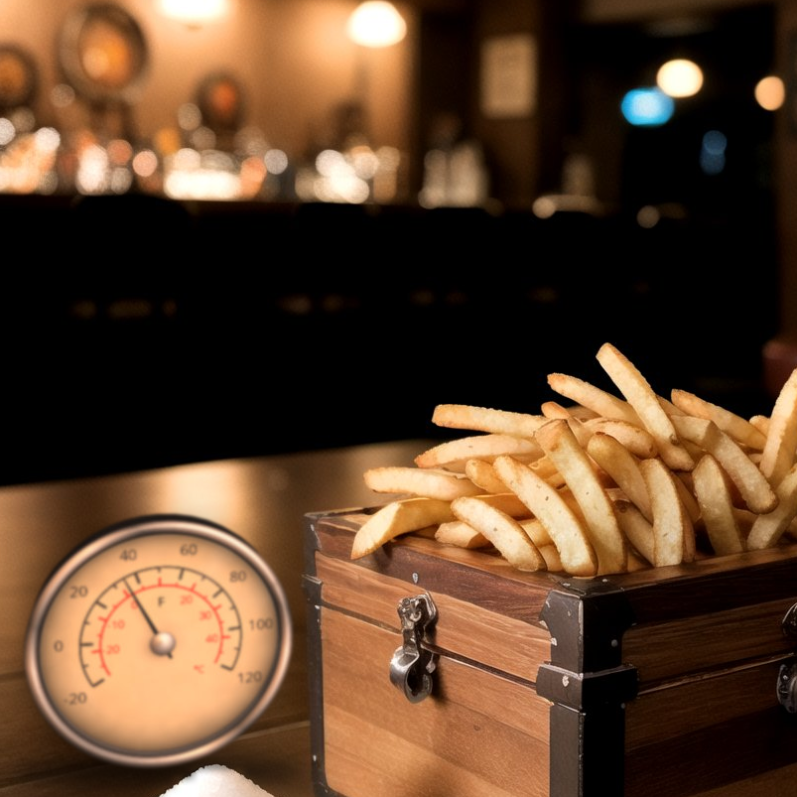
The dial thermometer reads 35 °F
